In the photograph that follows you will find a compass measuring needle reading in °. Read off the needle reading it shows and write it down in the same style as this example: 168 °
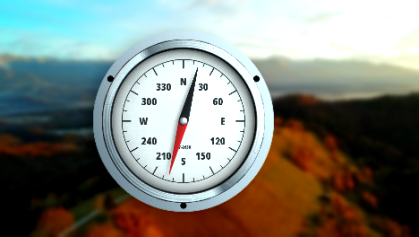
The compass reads 195 °
